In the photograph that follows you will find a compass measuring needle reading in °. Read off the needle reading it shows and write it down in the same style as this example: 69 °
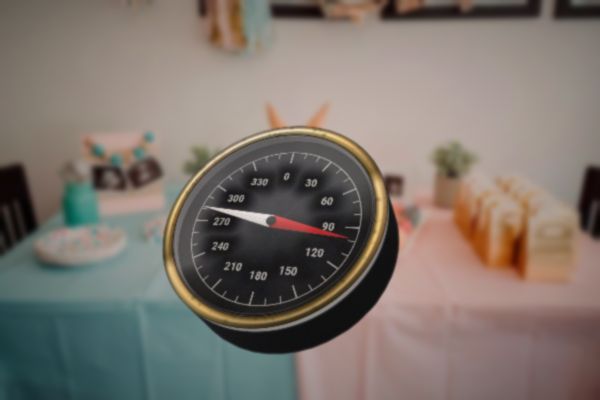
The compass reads 100 °
